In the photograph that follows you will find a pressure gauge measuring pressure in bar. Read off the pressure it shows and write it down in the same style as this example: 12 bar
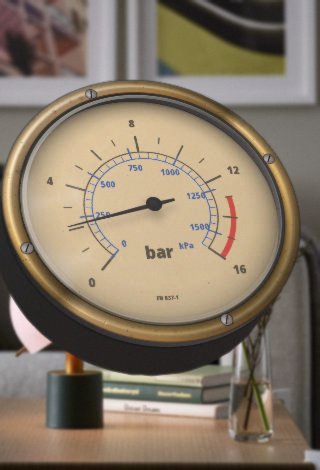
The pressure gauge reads 2 bar
